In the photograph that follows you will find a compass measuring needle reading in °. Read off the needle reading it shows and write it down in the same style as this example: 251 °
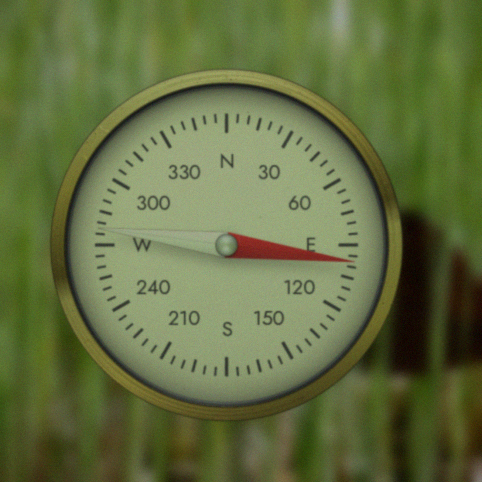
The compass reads 97.5 °
